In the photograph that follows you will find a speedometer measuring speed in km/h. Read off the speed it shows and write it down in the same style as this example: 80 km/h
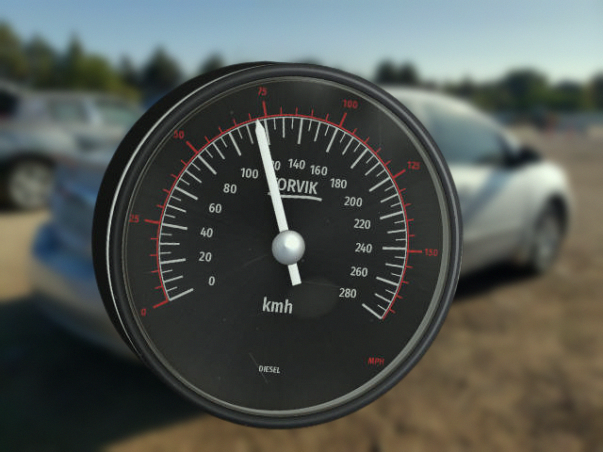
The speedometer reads 115 km/h
